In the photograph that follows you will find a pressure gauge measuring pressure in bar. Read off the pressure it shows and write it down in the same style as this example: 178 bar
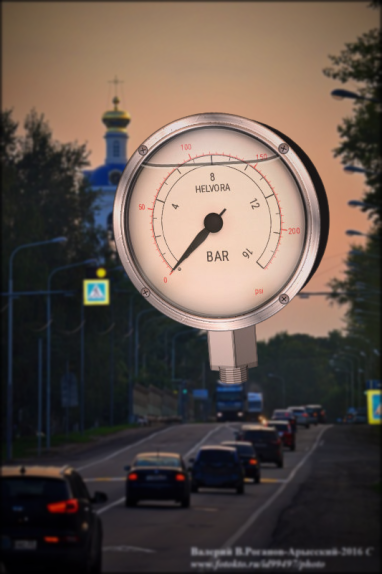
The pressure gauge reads 0 bar
